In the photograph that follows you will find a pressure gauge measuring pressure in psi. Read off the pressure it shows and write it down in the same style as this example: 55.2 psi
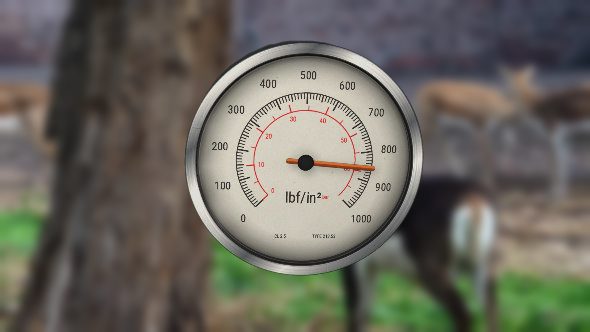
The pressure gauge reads 850 psi
